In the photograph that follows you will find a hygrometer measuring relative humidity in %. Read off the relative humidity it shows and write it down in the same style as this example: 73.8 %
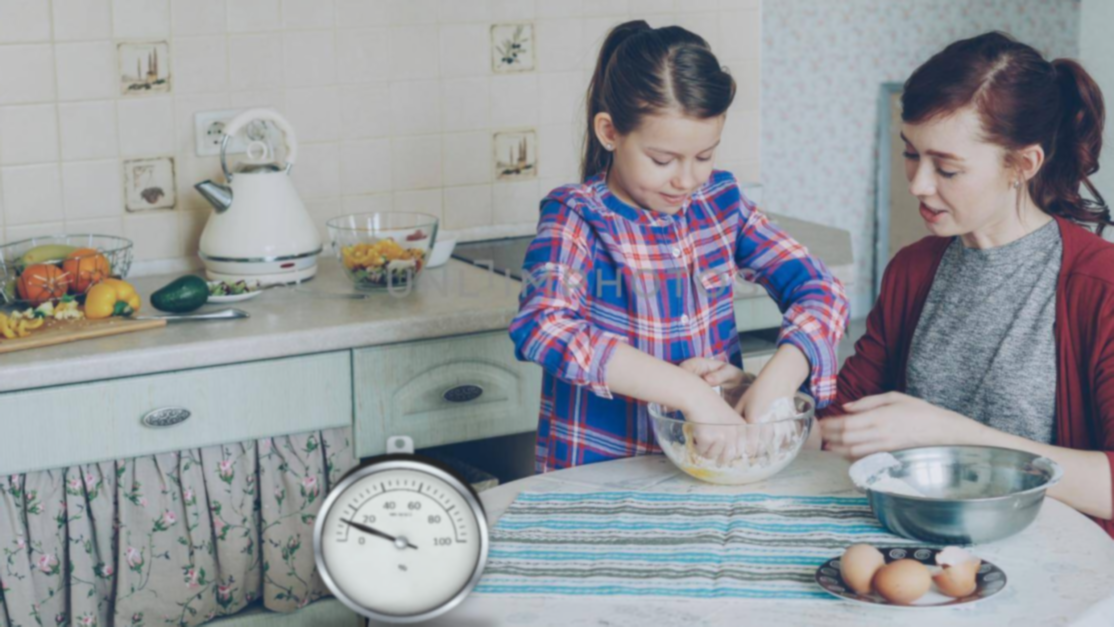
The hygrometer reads 12 %
